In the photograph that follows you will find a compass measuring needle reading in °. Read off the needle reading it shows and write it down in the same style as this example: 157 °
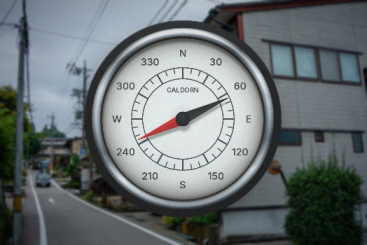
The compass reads 245 °
